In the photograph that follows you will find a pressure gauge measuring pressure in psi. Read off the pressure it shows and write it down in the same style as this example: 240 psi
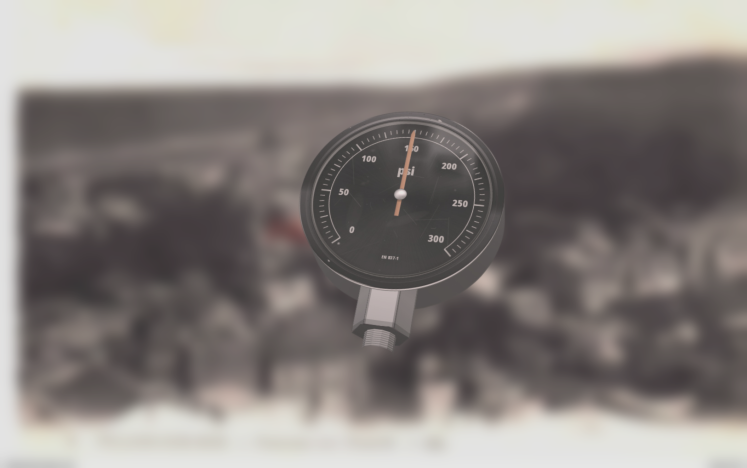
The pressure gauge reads 150 psi
